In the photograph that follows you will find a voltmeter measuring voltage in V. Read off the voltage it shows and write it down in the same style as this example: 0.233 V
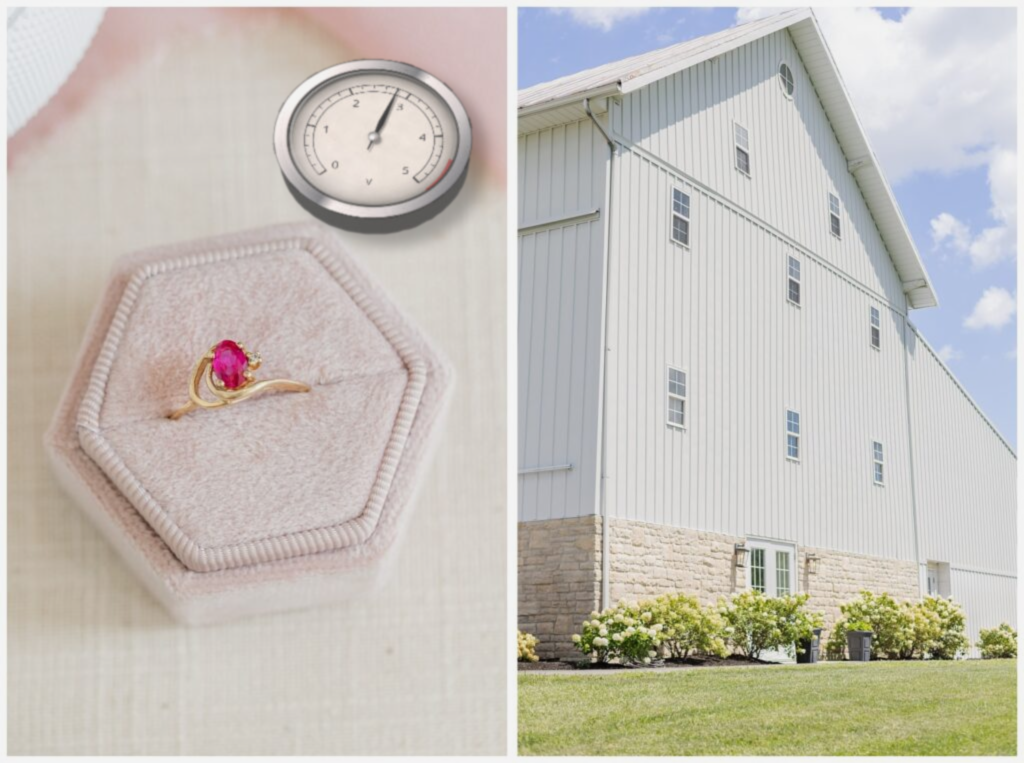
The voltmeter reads 2.8 V
